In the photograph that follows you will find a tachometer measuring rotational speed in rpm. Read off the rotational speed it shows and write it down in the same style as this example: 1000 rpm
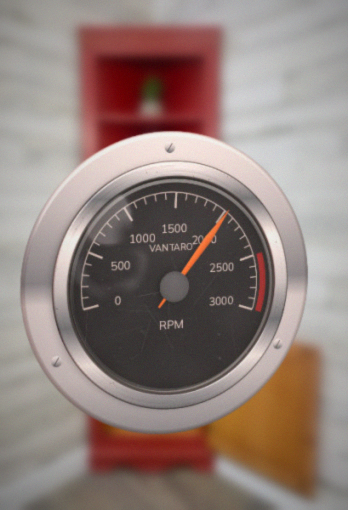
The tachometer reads 2000 rpm
